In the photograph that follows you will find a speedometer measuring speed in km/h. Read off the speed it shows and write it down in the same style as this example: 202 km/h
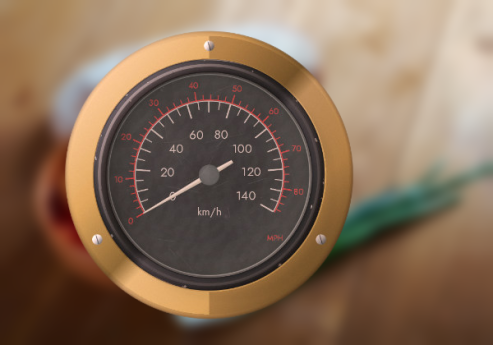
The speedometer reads 0 km/h
